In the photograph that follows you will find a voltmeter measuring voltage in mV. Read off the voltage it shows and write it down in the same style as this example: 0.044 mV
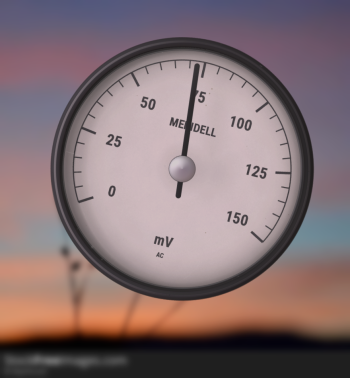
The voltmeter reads 72.5 mV
